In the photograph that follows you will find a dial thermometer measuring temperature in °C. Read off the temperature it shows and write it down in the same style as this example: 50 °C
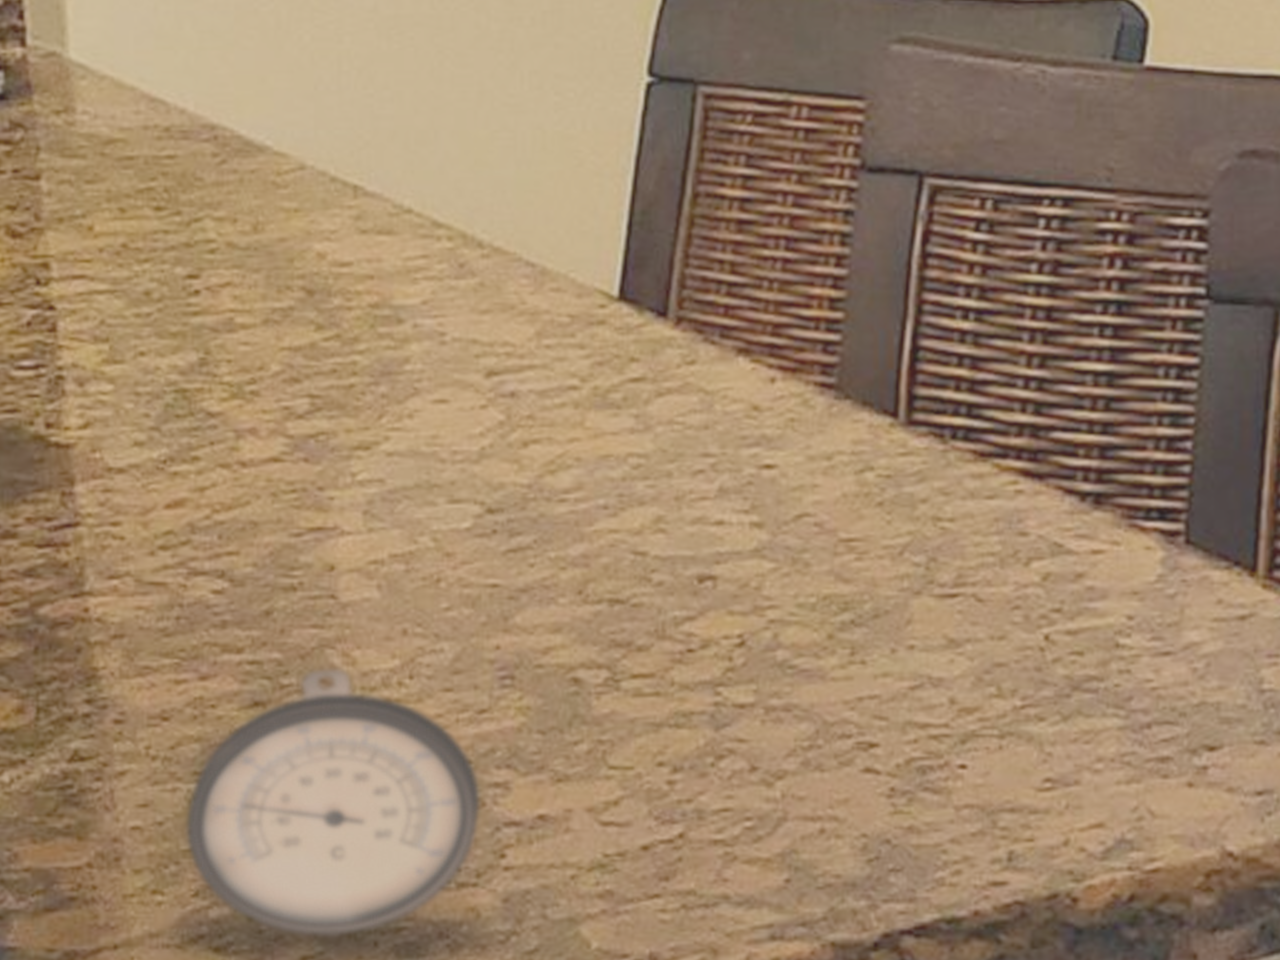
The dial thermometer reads -5 °C
